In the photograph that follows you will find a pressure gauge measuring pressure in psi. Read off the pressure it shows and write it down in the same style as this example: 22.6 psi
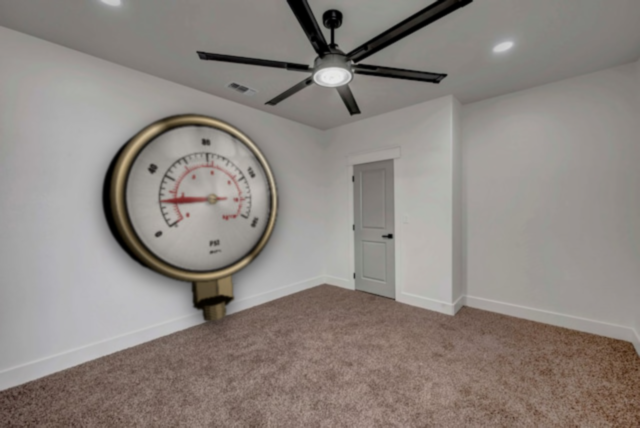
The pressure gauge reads 20 psi
